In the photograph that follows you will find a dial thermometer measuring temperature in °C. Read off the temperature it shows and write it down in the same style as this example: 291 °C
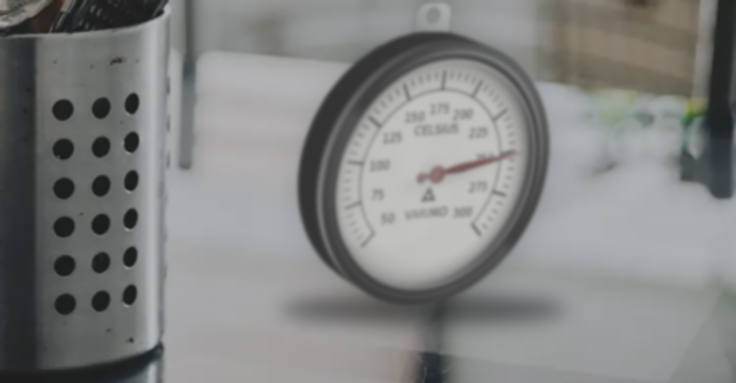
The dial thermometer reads 250 °C
